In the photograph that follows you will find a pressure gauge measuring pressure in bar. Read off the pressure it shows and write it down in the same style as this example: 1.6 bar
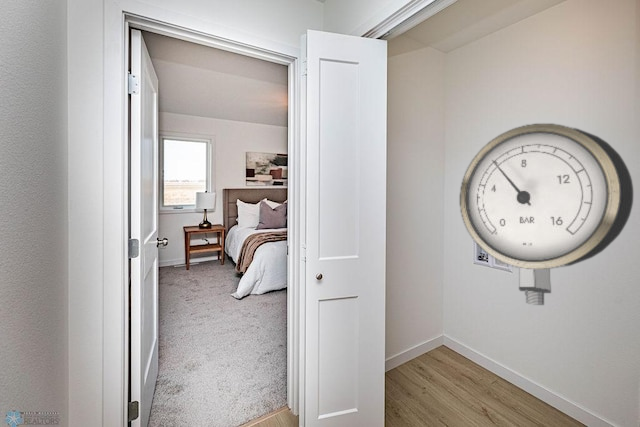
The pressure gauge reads 6 bar
